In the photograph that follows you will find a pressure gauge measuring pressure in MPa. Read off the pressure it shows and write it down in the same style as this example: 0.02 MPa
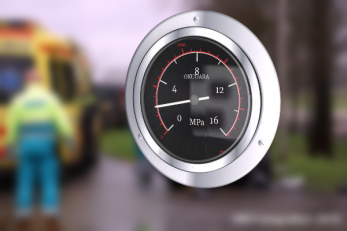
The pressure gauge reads 2 MPa
